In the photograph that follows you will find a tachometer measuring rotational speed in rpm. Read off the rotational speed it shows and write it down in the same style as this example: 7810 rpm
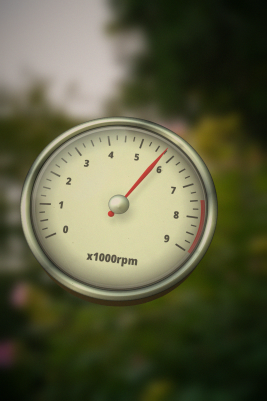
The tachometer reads 5750 rpm
